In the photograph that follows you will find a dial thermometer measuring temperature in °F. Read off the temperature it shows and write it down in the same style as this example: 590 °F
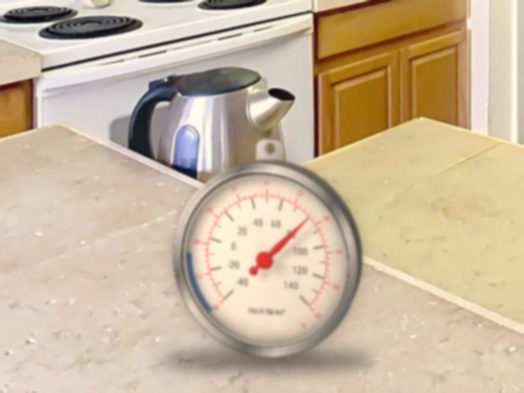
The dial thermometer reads 80 °F
